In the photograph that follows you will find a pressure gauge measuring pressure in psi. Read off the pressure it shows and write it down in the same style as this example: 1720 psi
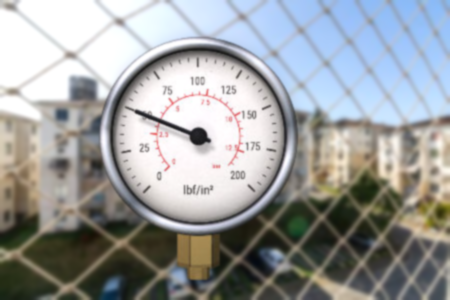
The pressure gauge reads 50 psi
